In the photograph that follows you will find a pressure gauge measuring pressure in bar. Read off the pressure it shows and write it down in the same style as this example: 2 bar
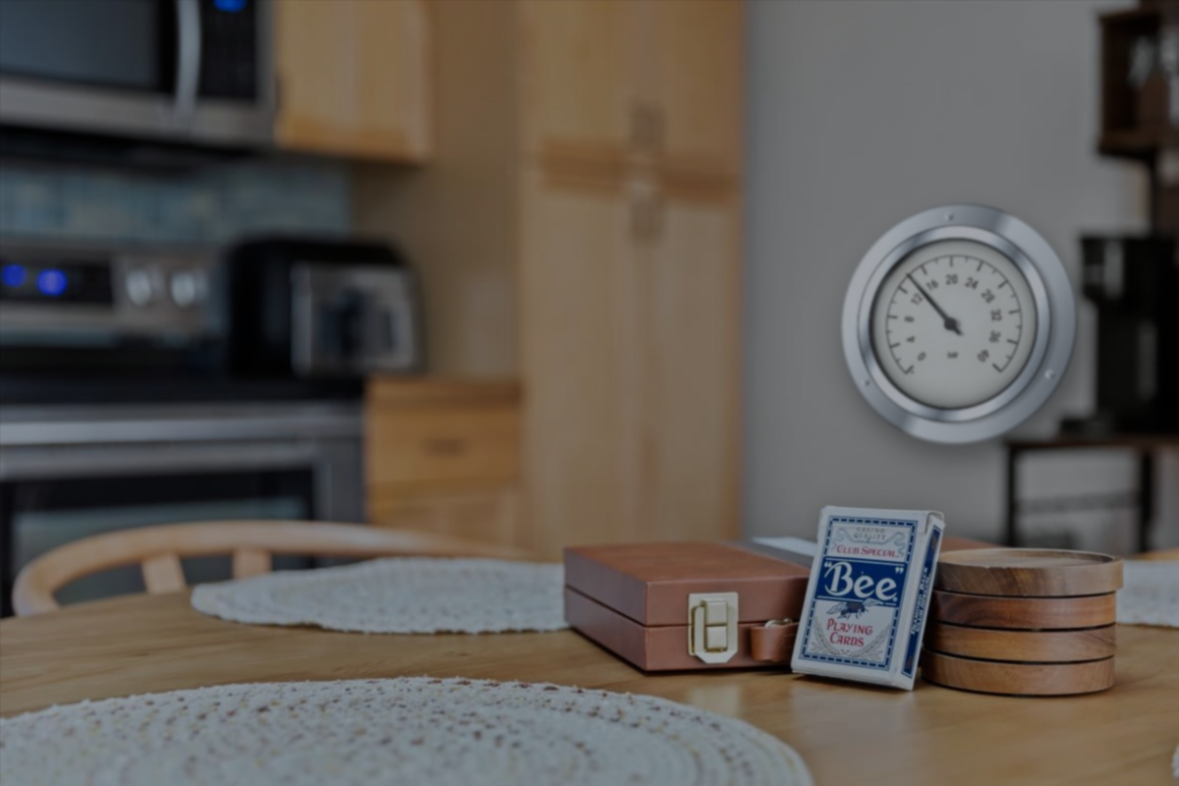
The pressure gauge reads 14 bar
